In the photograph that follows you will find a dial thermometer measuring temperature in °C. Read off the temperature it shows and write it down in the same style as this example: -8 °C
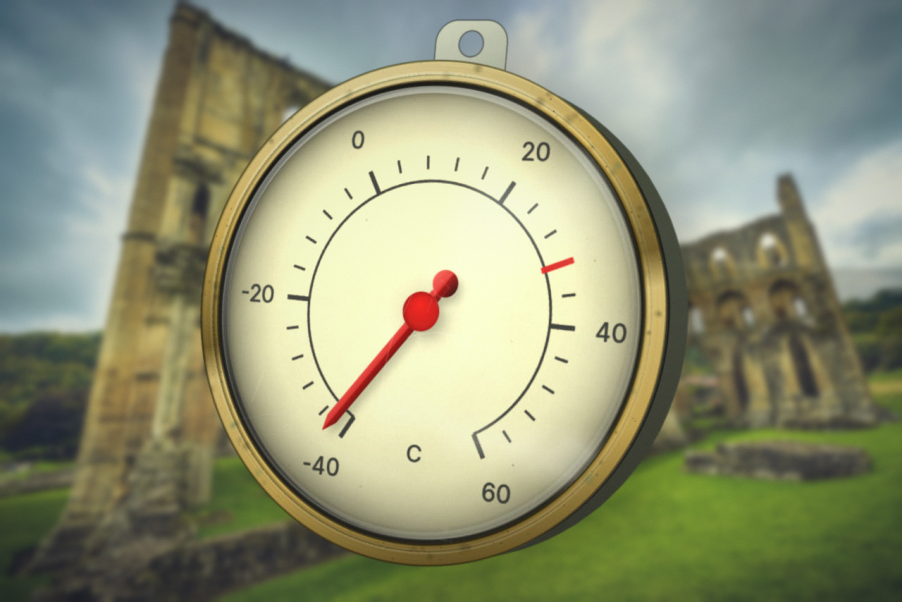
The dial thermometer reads -38 °C
